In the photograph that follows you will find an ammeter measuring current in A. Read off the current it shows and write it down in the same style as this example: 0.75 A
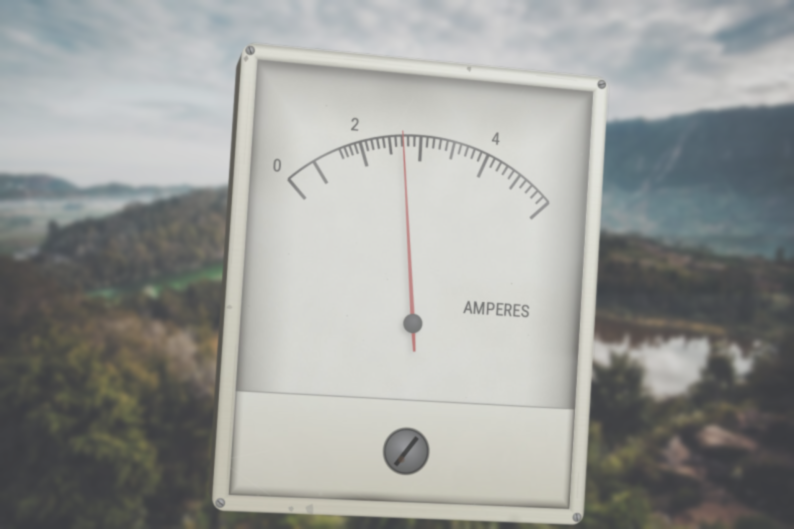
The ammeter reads 2.7 A
